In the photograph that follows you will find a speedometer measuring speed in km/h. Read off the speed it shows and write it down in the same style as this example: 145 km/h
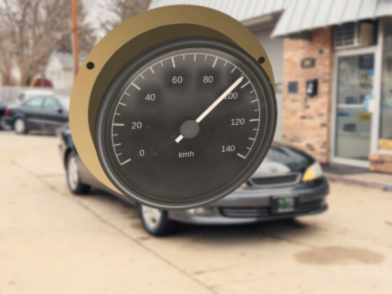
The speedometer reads 95 km/h
